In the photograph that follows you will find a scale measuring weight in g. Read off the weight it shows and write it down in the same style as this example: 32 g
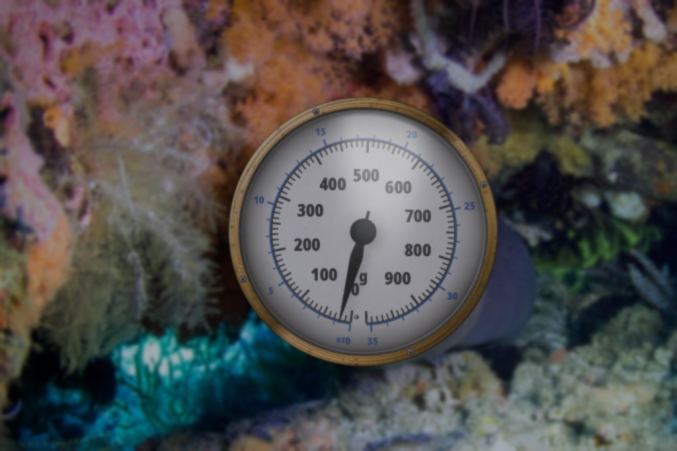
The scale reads 20 g
